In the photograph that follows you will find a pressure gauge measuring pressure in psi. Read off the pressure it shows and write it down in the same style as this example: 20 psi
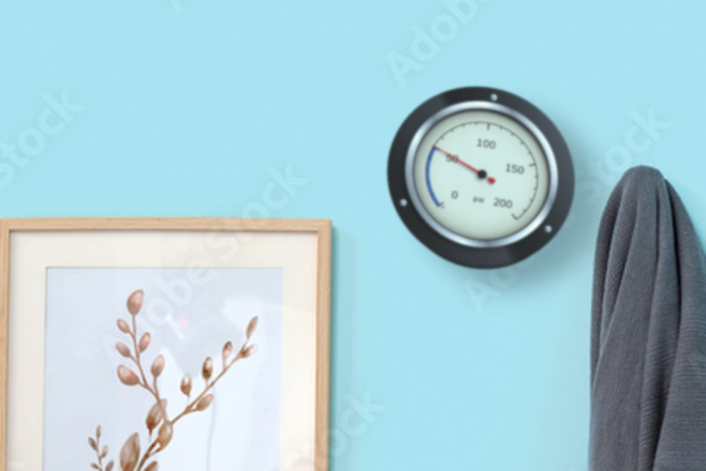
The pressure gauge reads 50 psi
